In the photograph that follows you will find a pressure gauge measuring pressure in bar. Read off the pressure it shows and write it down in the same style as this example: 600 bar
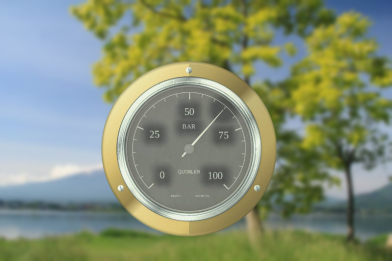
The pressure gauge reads 65 bar
